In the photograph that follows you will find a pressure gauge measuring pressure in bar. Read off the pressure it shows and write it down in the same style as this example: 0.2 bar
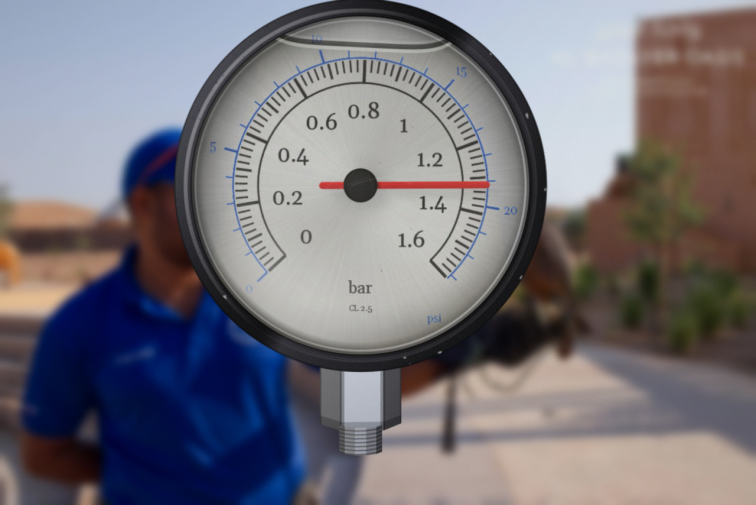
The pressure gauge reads 1.32 bar
